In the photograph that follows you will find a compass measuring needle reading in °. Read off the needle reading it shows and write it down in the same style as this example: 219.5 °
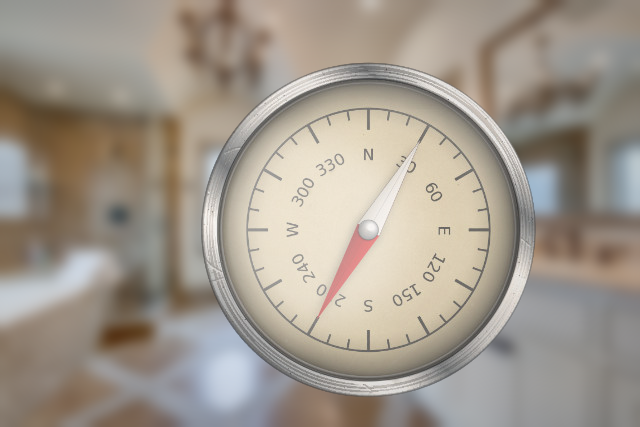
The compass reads 210 °
